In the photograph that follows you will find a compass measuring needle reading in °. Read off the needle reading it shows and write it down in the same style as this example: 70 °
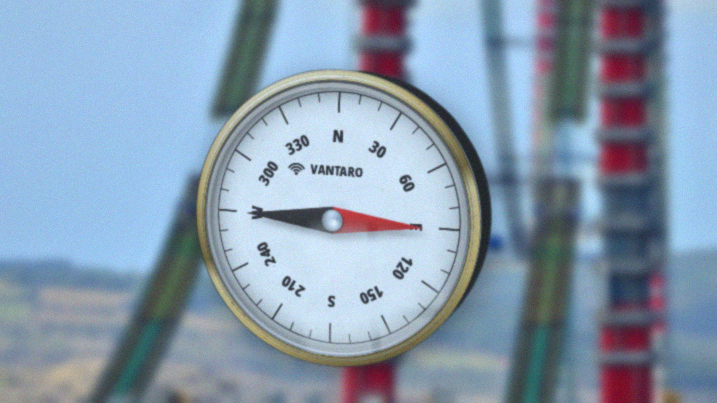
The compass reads 90 °
